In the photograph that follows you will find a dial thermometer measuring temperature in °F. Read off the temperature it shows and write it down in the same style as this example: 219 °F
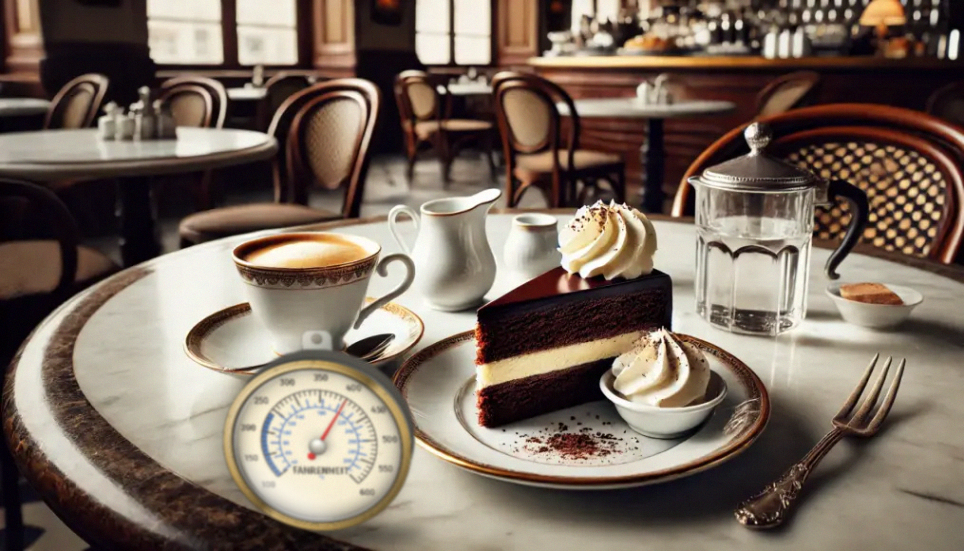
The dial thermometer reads 400 °F
